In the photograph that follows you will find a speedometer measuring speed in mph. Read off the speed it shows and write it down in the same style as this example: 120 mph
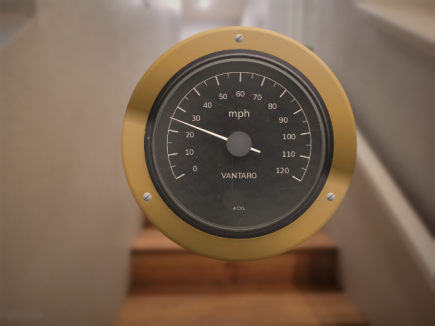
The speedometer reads 25 mph
